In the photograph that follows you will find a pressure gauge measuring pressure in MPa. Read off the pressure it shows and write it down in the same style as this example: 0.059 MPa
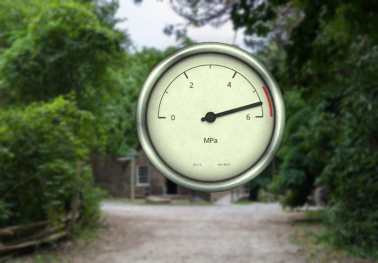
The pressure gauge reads 5.5 MPa
